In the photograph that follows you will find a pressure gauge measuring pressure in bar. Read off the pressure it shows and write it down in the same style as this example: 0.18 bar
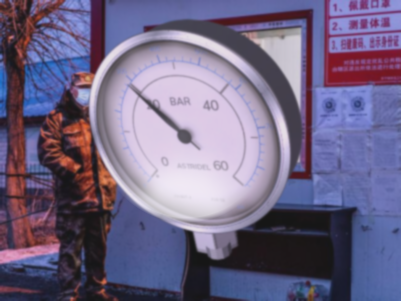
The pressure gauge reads 20 bar
